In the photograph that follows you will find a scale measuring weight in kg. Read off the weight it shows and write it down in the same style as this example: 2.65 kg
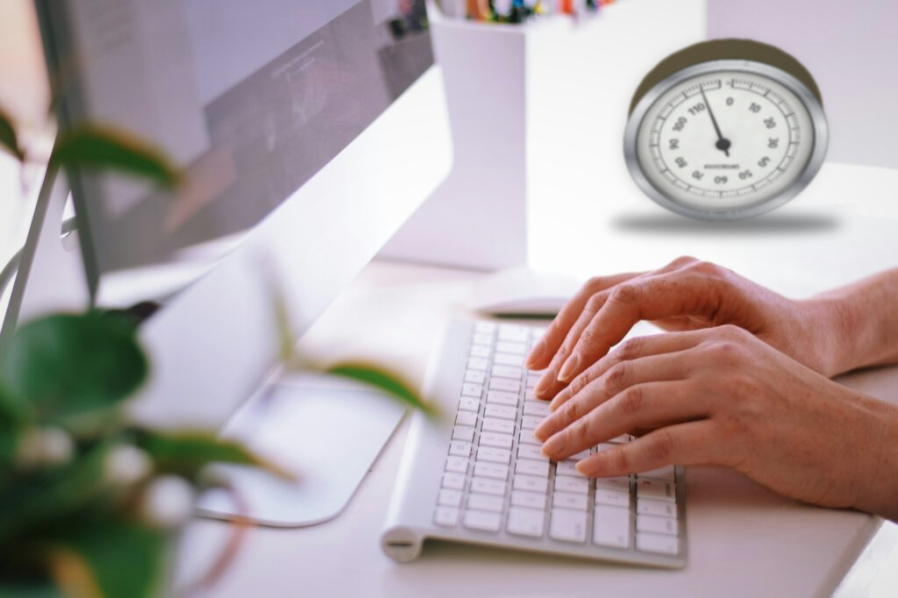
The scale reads 115 kg
